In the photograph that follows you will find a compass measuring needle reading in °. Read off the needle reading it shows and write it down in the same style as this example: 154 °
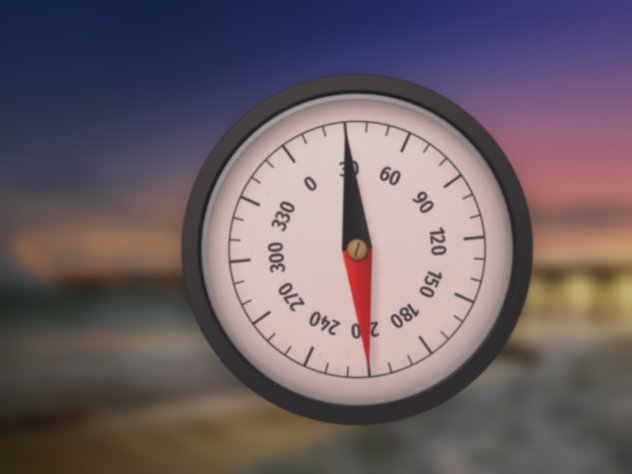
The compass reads 210 °
